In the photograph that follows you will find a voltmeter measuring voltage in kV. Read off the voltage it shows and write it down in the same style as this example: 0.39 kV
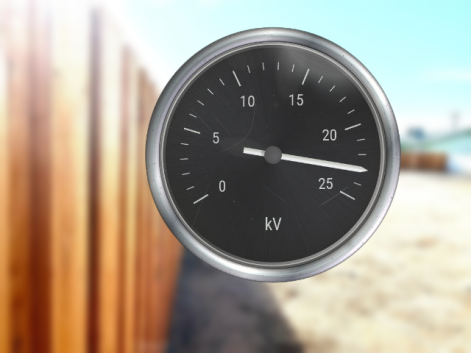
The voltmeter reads 23 kV
